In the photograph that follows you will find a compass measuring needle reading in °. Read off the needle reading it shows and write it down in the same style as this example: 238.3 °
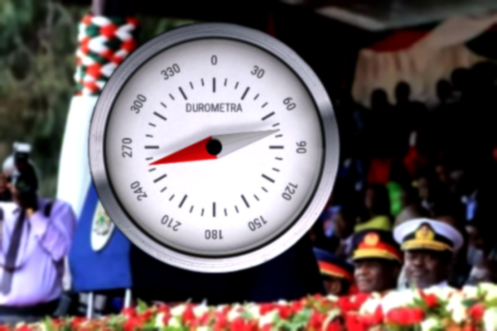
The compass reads 255 °
